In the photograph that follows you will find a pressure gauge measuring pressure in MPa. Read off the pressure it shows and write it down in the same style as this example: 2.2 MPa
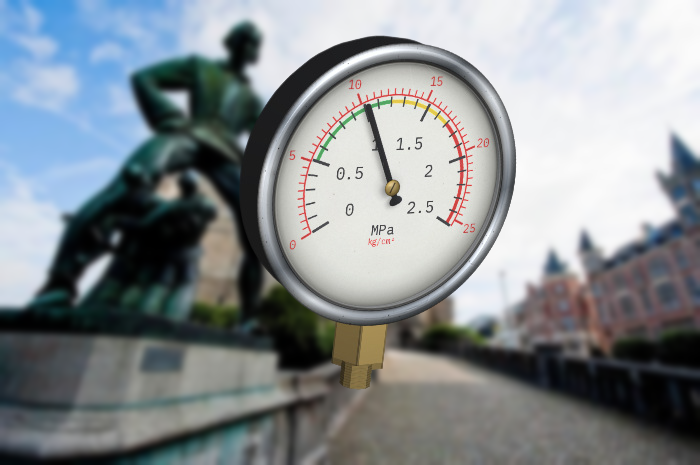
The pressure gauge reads 1 MPa
